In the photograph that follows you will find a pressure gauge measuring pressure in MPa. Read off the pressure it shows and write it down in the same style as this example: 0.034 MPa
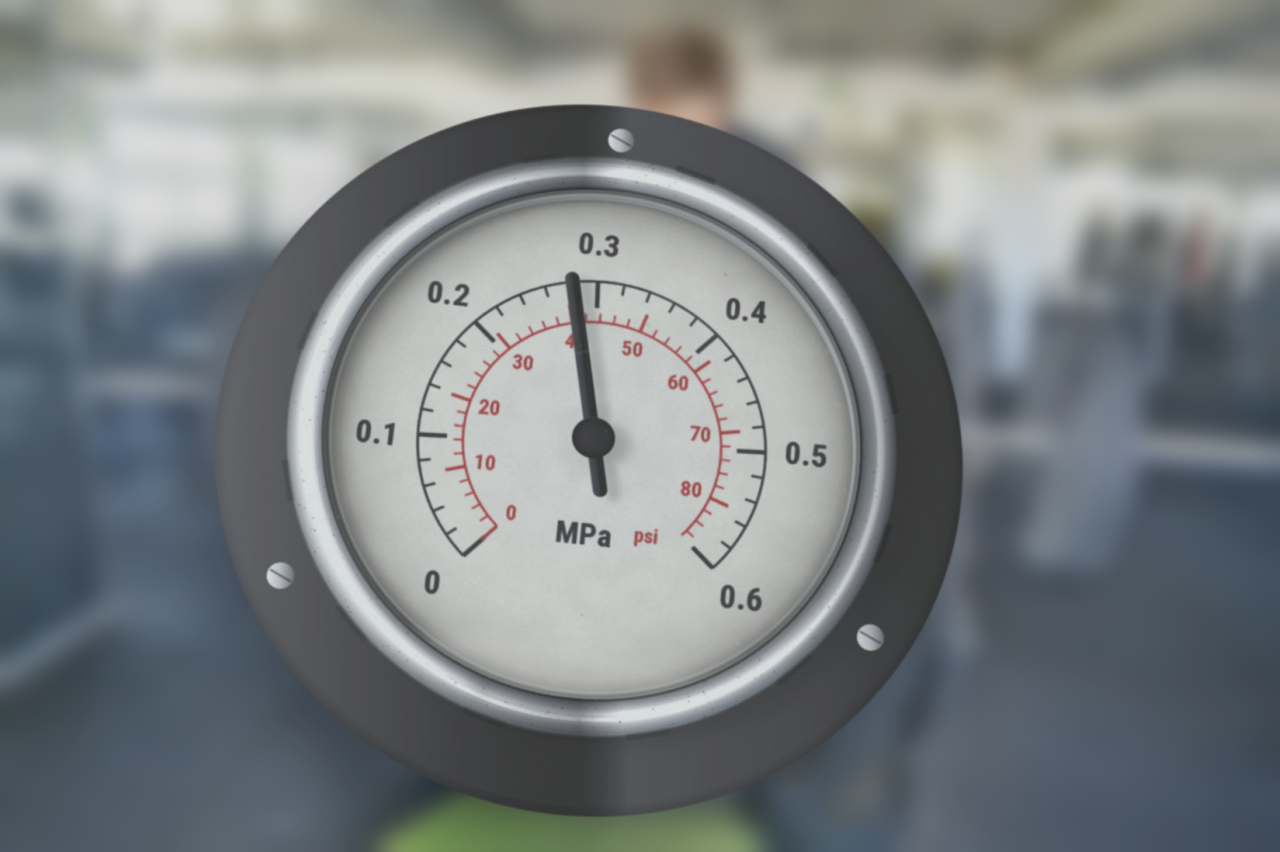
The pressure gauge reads 0.28 MPa
